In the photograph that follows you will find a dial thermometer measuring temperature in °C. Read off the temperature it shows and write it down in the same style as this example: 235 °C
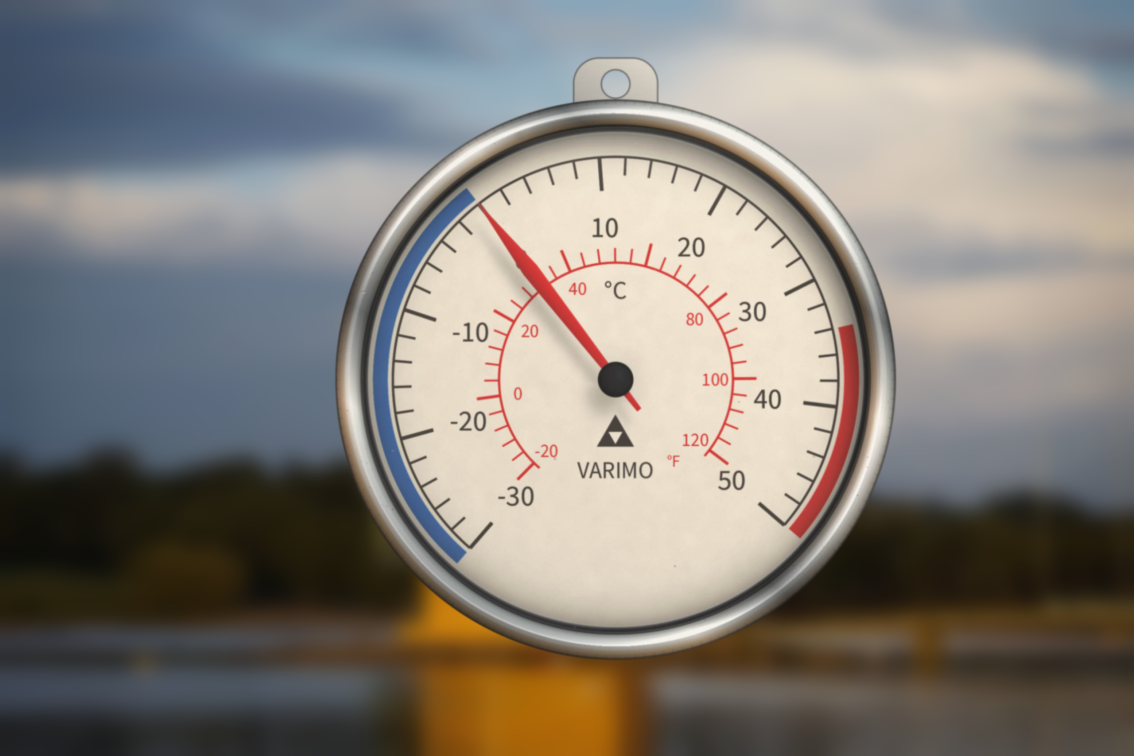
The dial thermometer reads 0 °C
